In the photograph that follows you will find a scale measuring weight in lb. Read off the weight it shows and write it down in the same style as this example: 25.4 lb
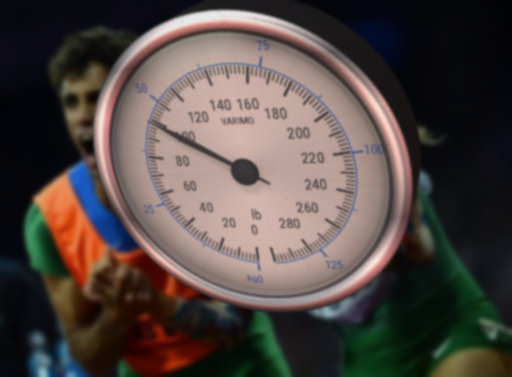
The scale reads 100 lb
